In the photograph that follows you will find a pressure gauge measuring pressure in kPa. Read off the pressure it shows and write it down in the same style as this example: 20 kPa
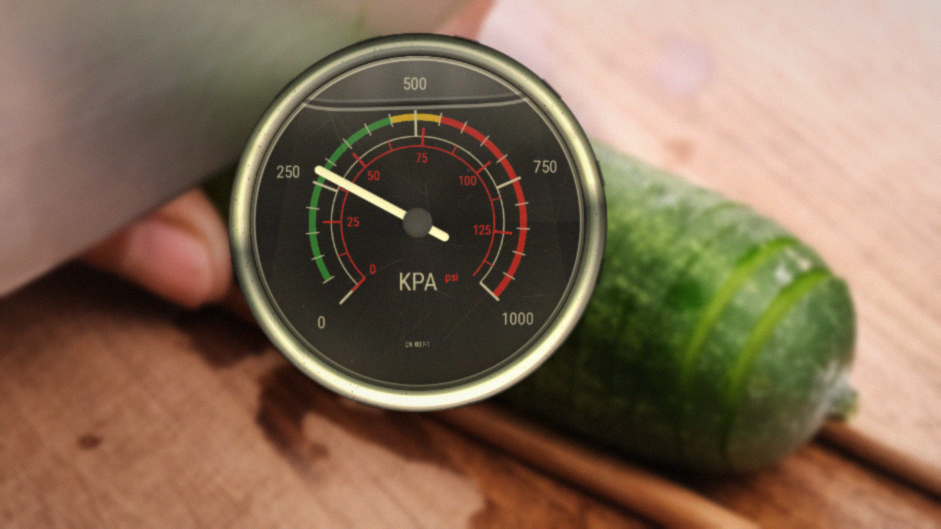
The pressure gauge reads 275 kPa
